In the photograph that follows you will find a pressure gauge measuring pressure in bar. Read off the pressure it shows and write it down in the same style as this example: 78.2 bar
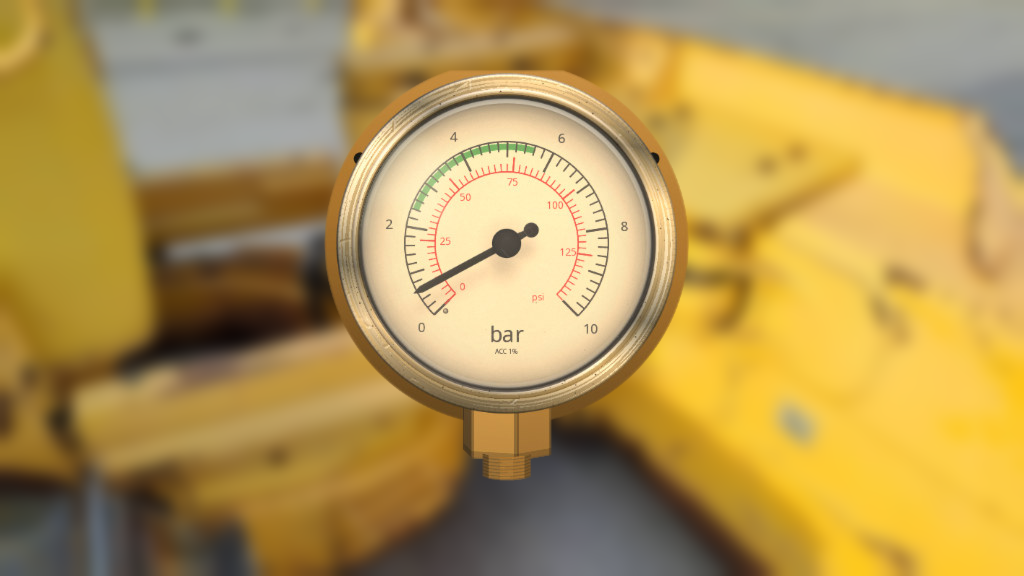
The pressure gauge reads 0.6 bar
